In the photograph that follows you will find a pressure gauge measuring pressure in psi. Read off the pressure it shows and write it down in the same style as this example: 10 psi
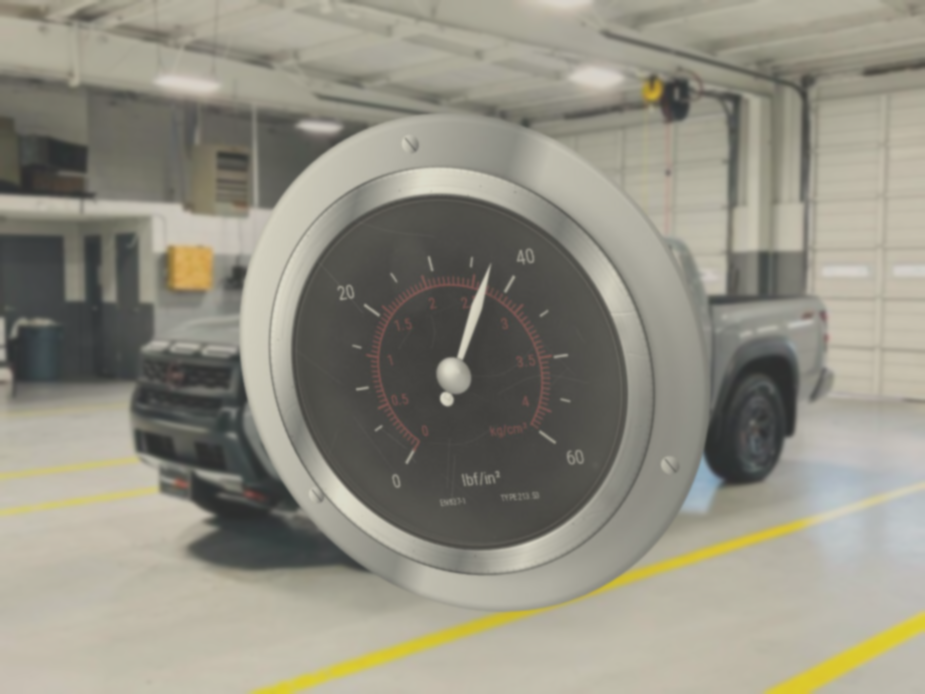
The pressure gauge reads 37.5 psi
